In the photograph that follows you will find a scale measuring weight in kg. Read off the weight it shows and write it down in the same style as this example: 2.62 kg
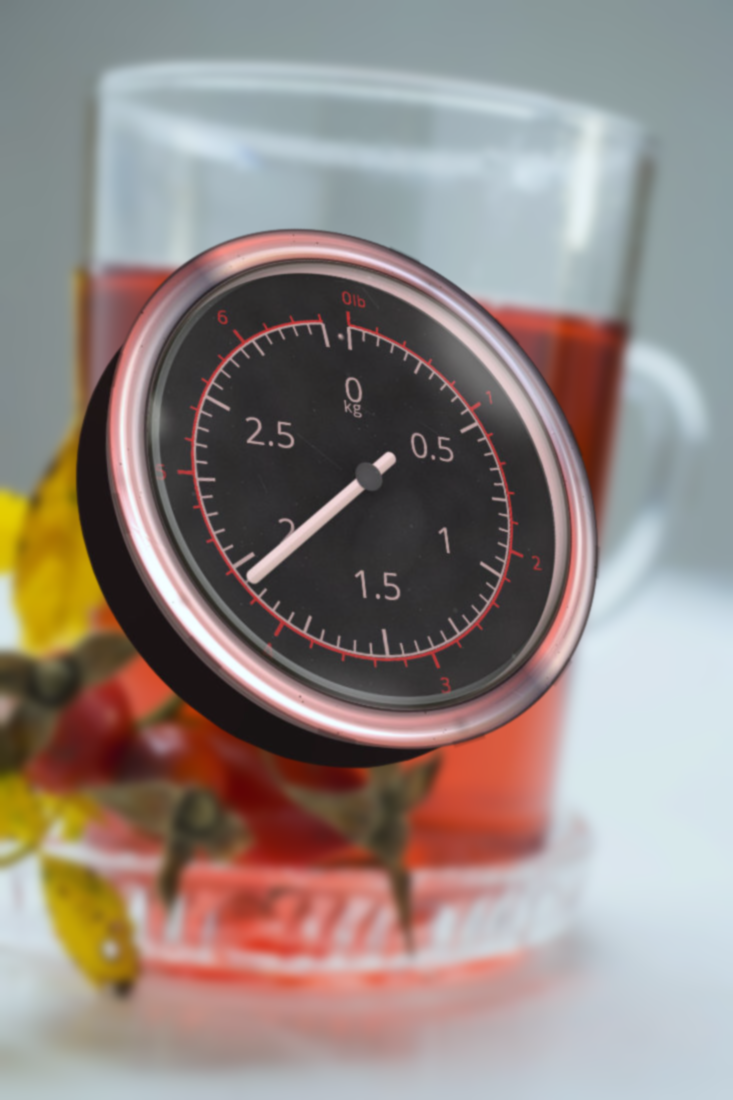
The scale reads 1.95 kg
